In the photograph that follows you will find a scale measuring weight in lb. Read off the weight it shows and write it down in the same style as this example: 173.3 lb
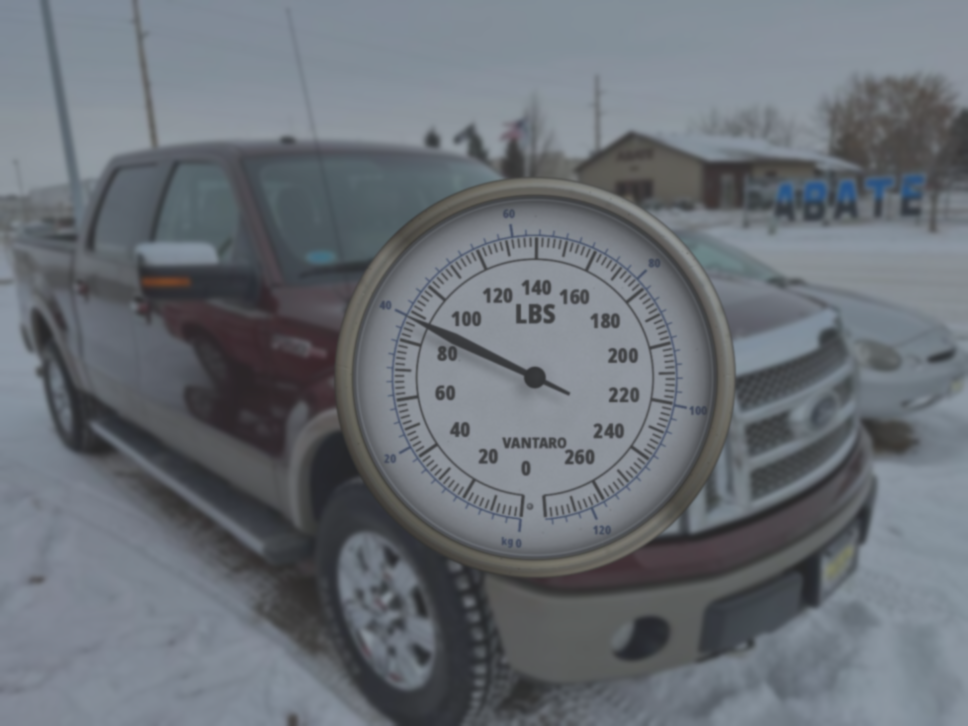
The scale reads 88 lb
